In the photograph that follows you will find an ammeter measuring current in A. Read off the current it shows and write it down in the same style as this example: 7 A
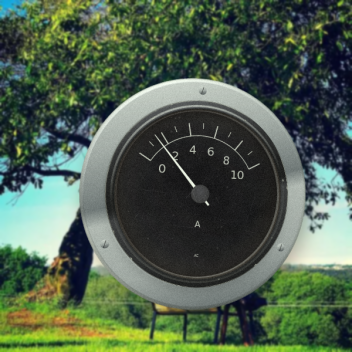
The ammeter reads 1.5 A
